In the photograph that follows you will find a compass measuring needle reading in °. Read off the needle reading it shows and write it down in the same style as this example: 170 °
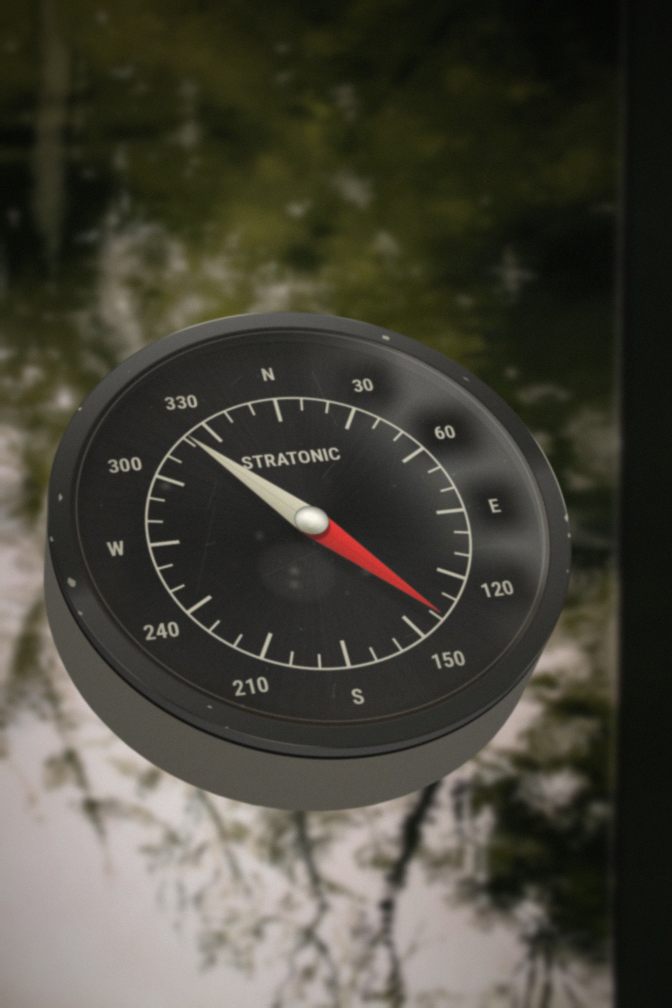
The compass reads 140 °
